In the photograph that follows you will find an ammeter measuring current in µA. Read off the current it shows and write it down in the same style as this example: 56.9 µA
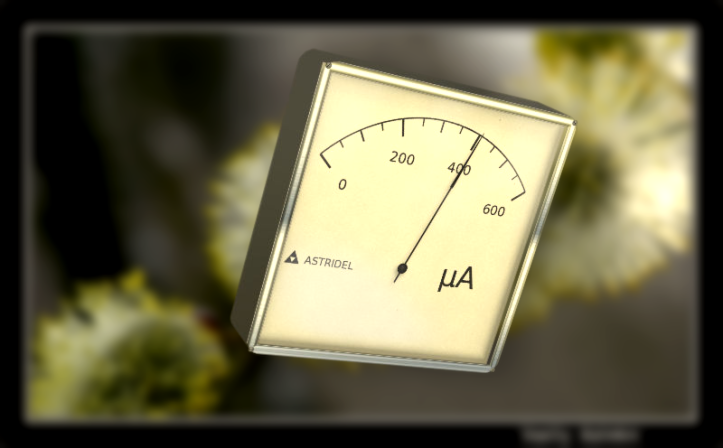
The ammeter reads 400 µA
